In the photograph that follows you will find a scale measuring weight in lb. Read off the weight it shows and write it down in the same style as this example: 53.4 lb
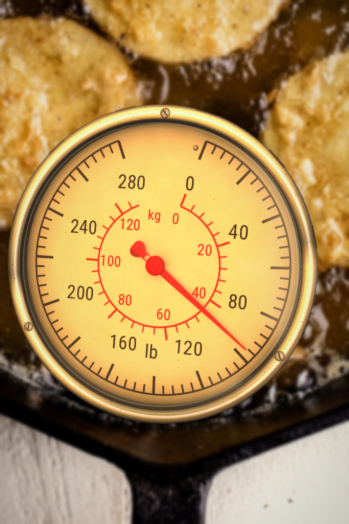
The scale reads 96 lb
